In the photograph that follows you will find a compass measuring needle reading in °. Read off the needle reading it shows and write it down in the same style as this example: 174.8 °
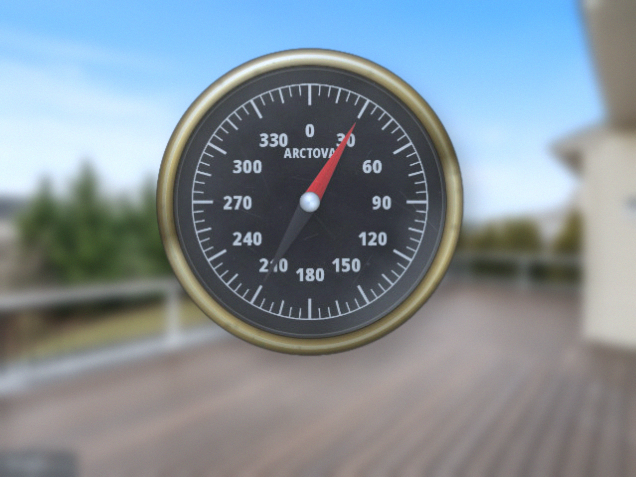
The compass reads 30 °
